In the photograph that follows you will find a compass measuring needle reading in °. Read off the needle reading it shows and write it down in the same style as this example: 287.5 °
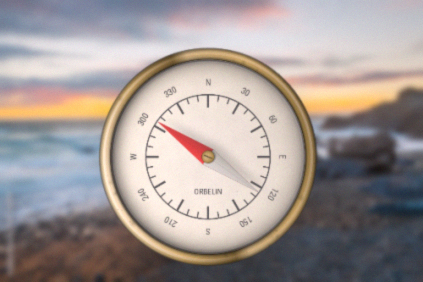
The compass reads 305 °
